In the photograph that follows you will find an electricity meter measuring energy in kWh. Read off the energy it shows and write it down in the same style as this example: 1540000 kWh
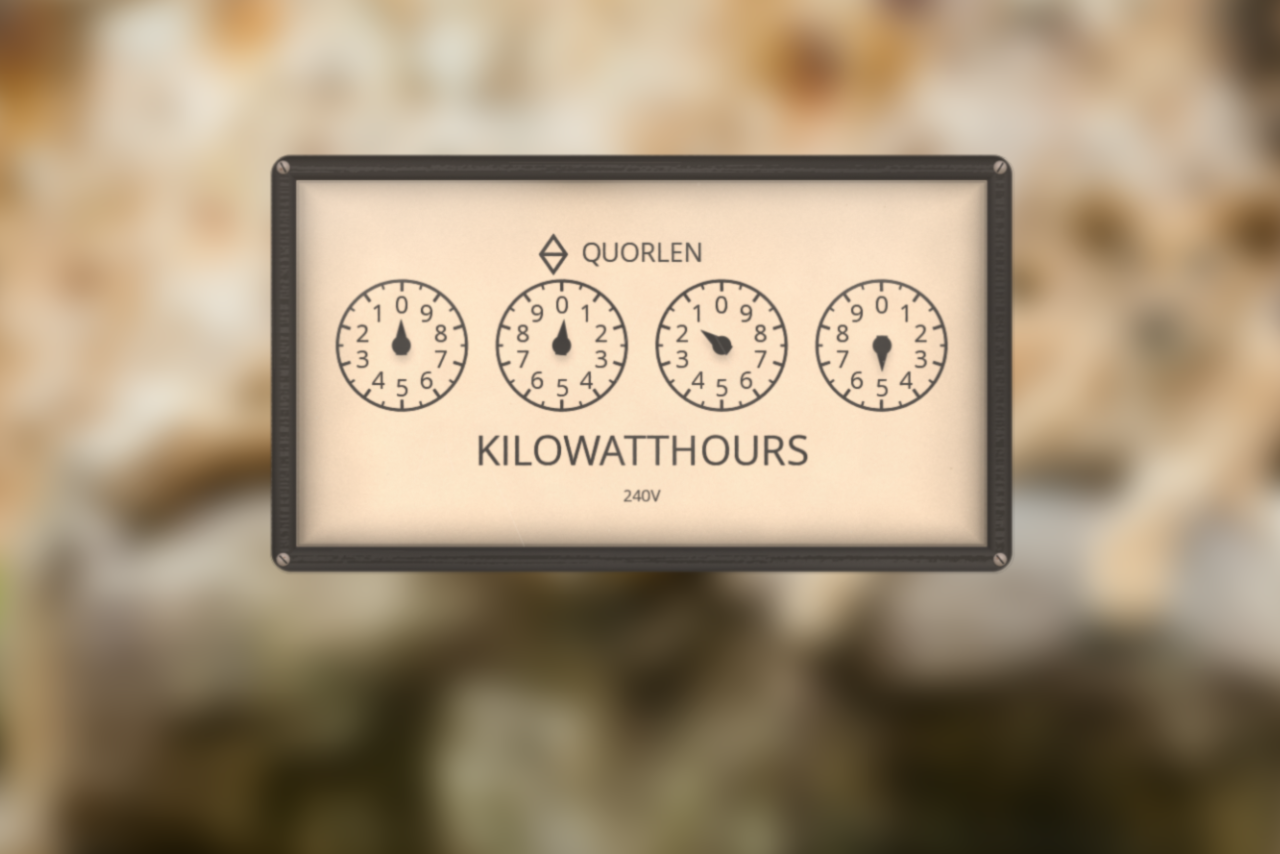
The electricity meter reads 15 kWh
